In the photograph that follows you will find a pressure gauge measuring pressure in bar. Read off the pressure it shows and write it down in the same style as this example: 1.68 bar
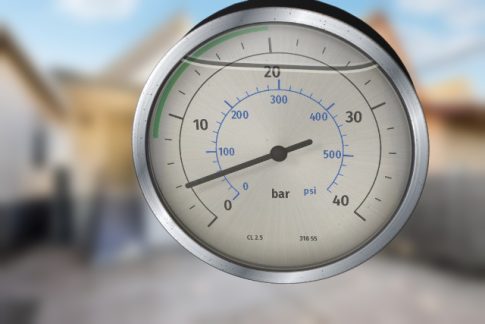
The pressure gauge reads 4 bar
